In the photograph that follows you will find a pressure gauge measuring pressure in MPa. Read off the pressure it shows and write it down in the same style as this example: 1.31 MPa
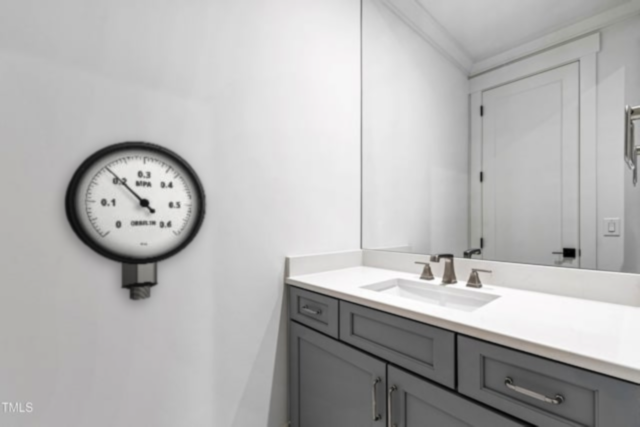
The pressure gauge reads 0.2 MPa
